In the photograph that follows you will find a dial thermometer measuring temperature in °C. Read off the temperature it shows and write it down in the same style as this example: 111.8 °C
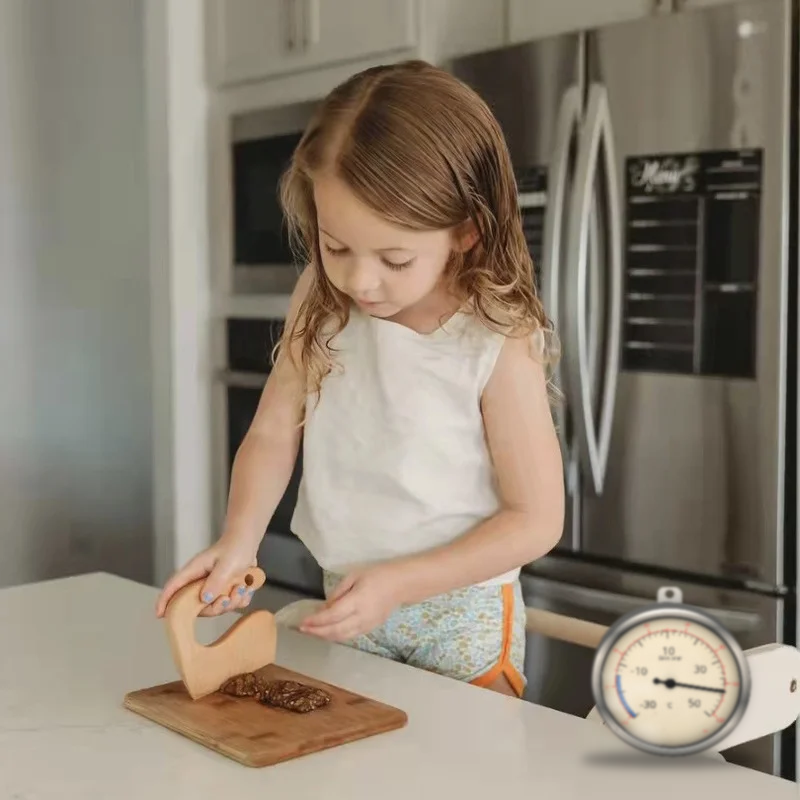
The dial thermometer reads 40 °C
